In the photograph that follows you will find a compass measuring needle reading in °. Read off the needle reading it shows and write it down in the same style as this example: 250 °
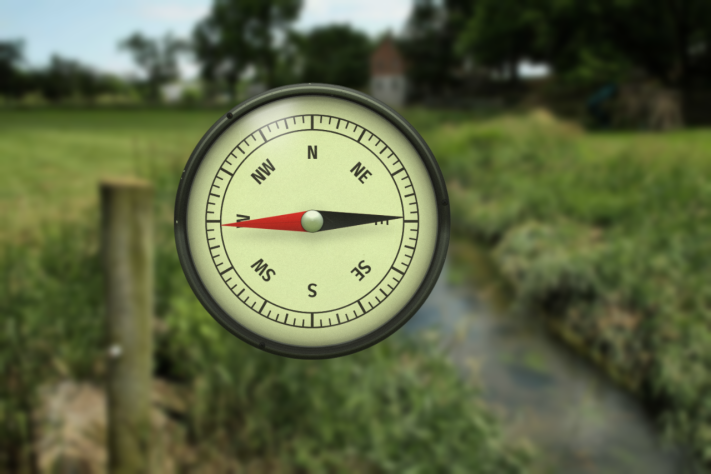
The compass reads 267.5 °
